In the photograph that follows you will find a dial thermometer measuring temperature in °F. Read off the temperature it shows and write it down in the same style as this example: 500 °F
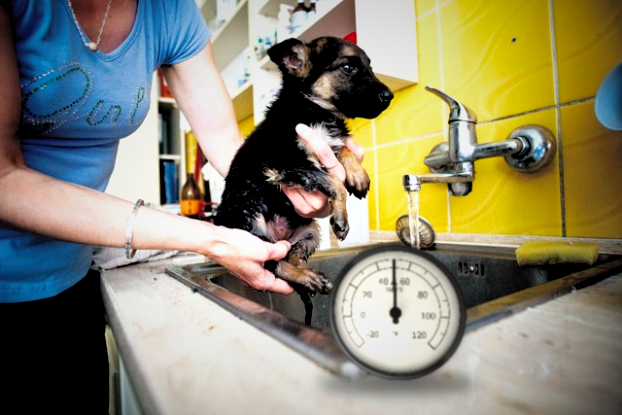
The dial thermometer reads 50 °F
